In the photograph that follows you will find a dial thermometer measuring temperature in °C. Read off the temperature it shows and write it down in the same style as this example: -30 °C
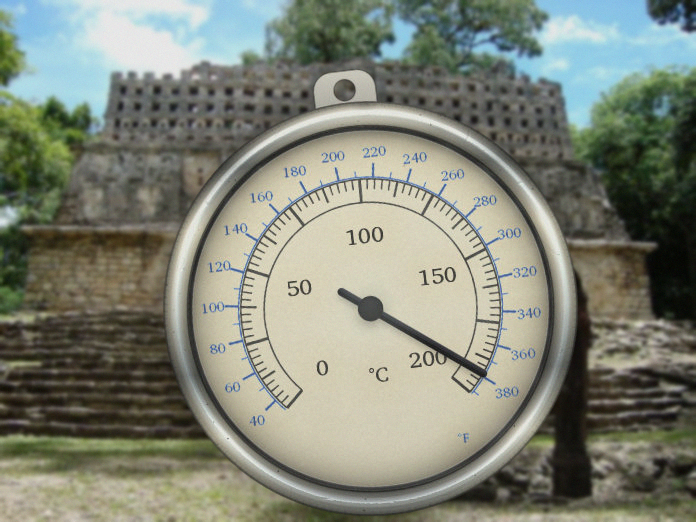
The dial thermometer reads 192.5 °C
